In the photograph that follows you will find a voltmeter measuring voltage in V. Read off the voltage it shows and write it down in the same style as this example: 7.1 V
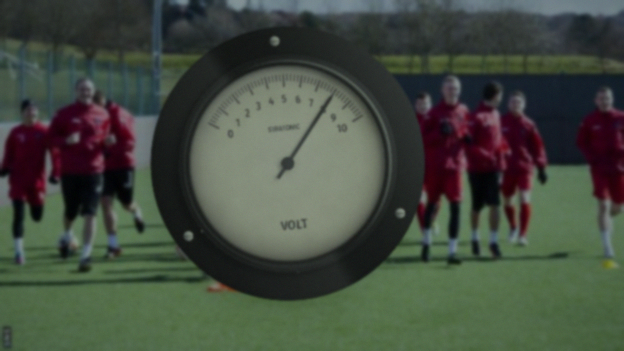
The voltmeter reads 8 V
